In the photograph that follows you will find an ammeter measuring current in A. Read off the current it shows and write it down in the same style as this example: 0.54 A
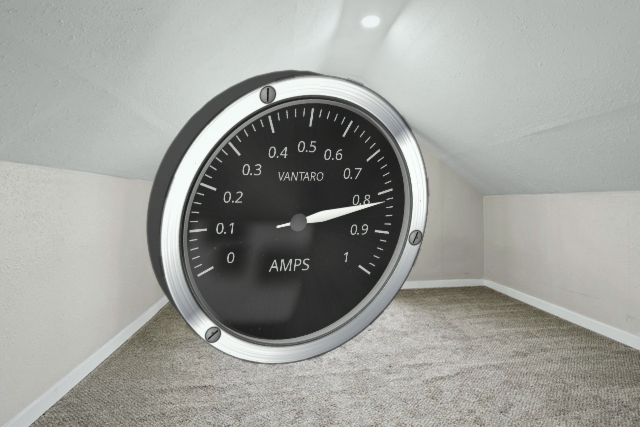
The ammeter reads 0.82 A
